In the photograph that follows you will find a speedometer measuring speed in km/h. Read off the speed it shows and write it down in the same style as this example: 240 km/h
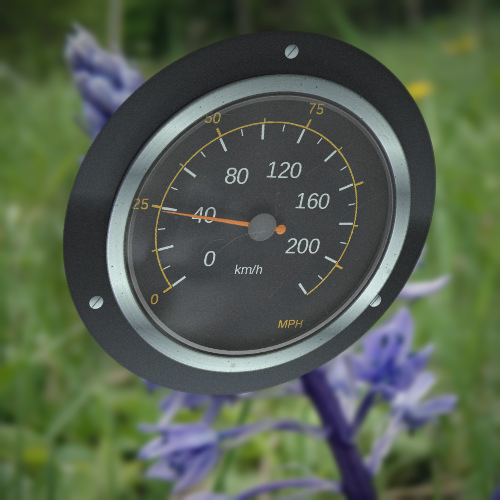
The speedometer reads 40 km/h
